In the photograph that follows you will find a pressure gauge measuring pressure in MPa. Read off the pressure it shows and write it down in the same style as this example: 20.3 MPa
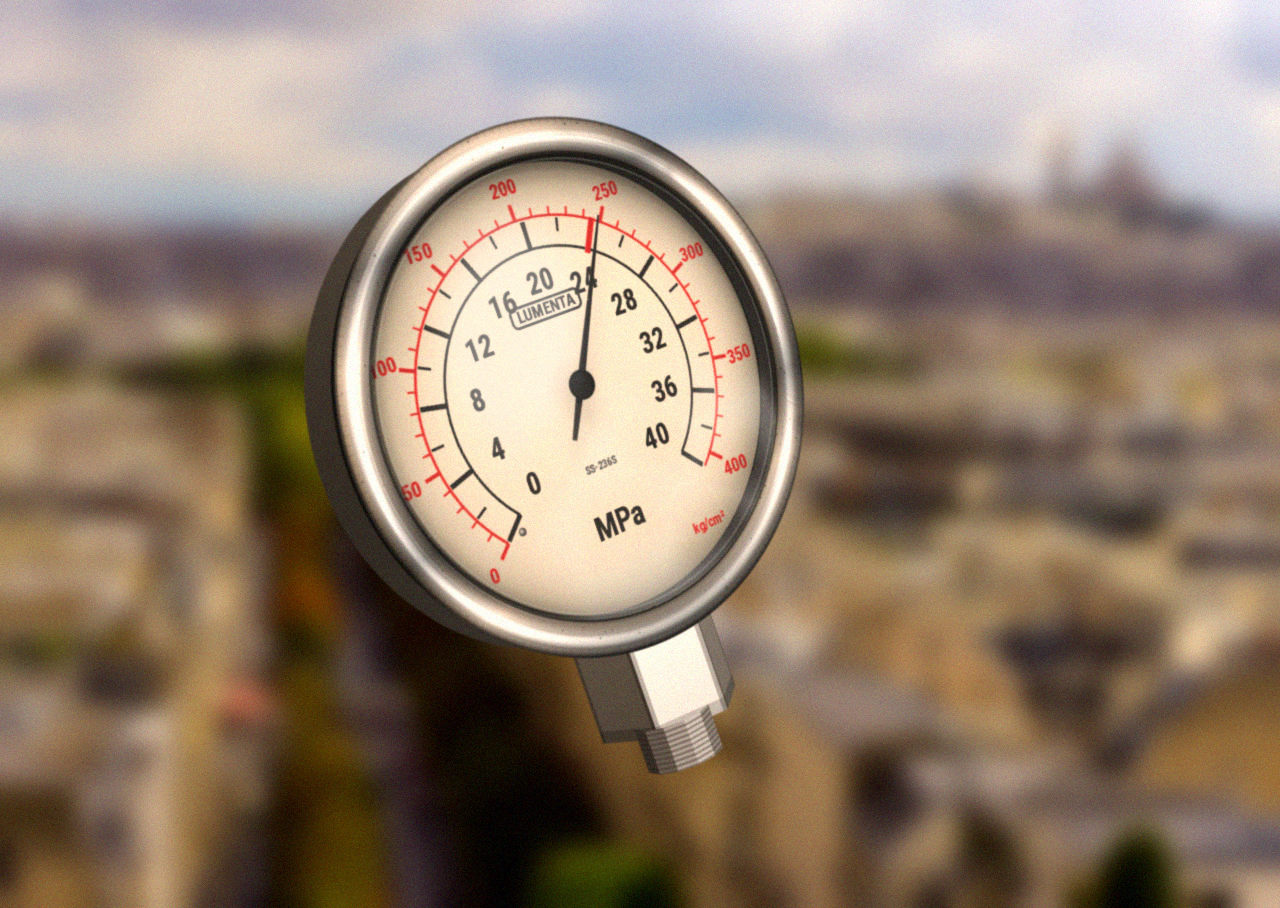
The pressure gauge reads 24 MPa
